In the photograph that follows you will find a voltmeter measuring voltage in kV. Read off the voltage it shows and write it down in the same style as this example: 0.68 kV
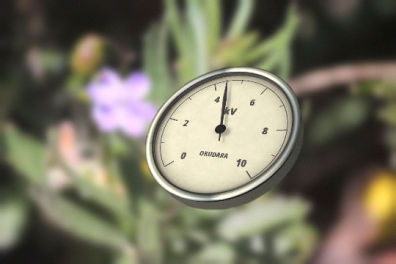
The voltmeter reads 4.5 kV
